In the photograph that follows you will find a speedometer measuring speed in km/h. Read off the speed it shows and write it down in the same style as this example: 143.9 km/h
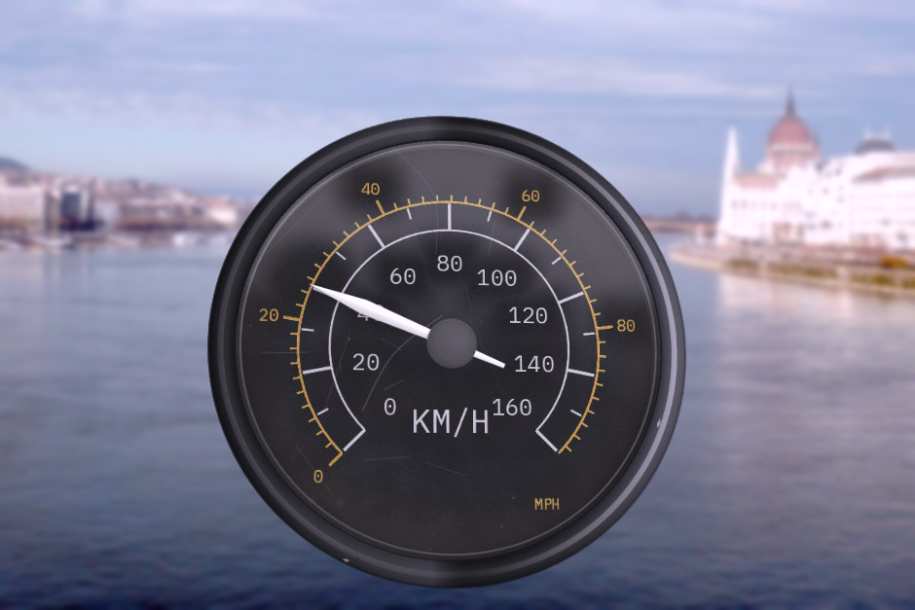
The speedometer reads 40 km/h
